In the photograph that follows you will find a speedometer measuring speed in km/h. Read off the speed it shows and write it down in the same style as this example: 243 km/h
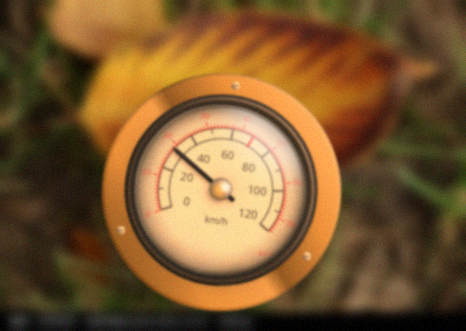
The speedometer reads 30 km/h
